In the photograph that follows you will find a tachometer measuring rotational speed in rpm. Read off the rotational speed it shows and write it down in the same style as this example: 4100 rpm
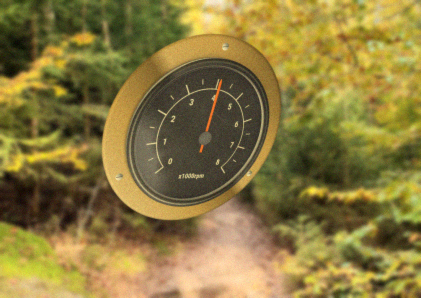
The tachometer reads 4000 rpm
